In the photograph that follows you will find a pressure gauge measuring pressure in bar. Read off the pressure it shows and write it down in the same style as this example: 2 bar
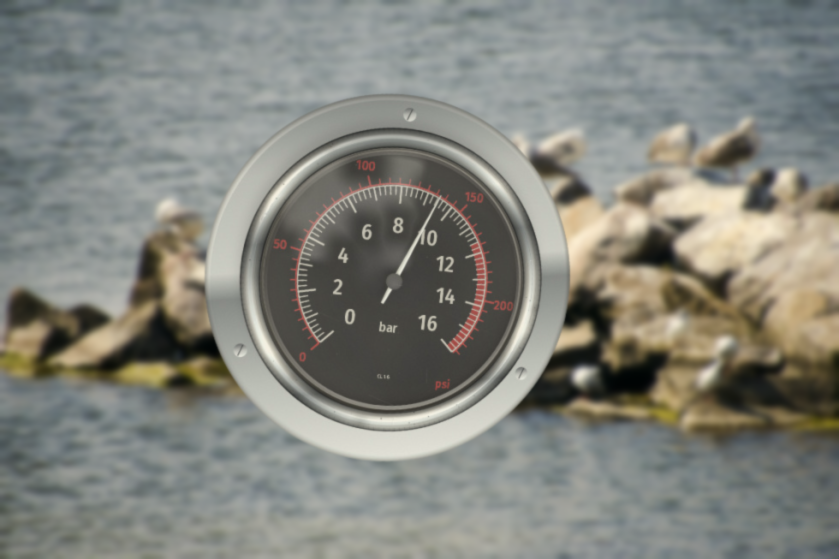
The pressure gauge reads 9.4 bar
